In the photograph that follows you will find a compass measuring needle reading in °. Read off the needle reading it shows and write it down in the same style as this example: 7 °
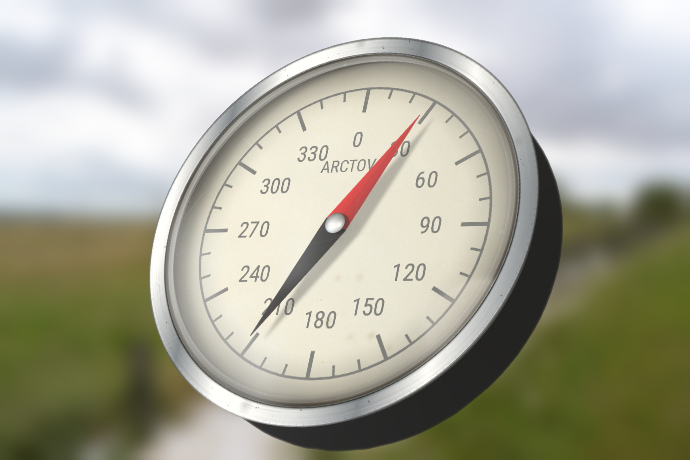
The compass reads 30 °
